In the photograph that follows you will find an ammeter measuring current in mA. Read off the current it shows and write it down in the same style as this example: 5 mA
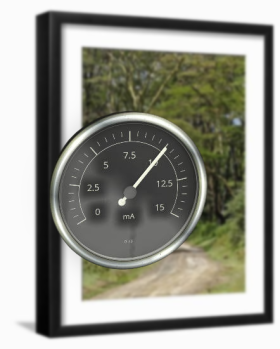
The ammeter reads 10 mA
